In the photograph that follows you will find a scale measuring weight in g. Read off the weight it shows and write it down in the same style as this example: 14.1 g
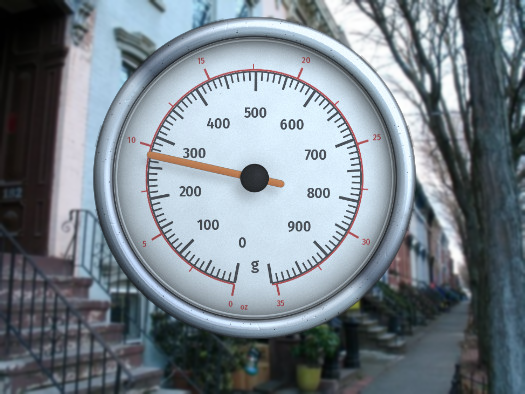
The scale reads 270 g
